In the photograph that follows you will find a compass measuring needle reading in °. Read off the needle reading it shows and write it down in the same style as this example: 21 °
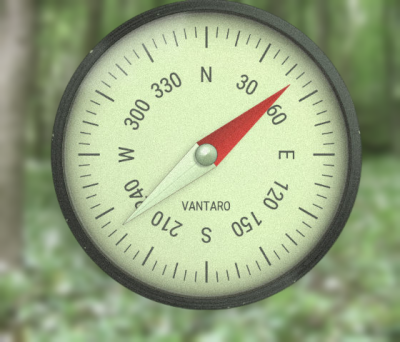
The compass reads 50 °
